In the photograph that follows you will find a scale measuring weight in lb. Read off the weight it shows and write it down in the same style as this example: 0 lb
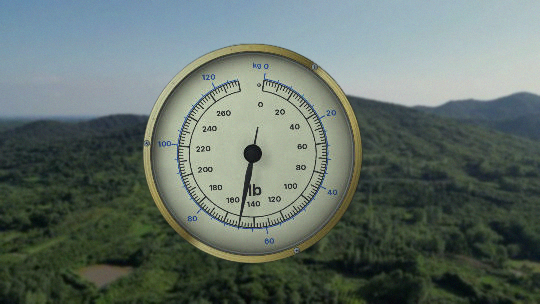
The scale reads 150 lb
